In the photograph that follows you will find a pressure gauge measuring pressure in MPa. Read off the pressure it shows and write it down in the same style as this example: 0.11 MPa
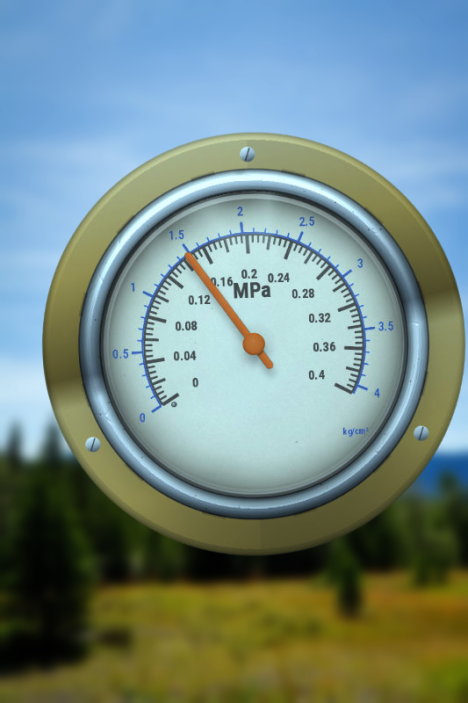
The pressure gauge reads 0.145 MPa
